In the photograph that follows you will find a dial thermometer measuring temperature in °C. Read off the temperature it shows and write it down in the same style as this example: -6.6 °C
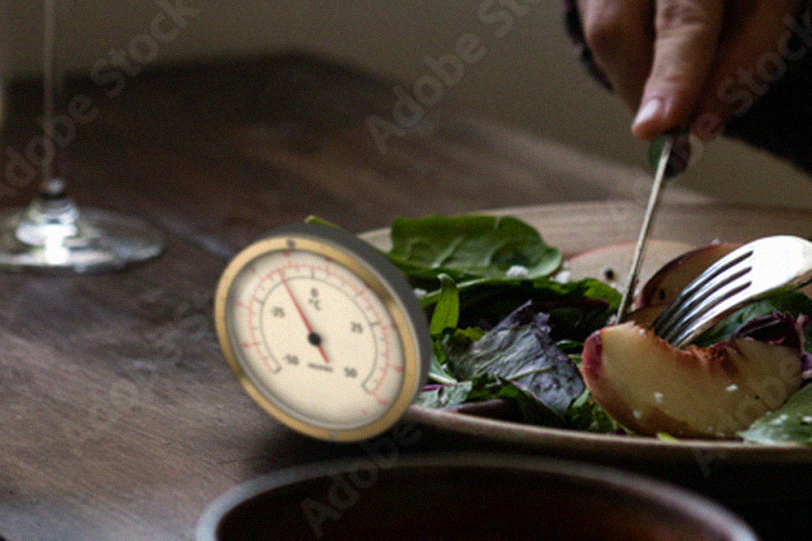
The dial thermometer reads -10 °C
